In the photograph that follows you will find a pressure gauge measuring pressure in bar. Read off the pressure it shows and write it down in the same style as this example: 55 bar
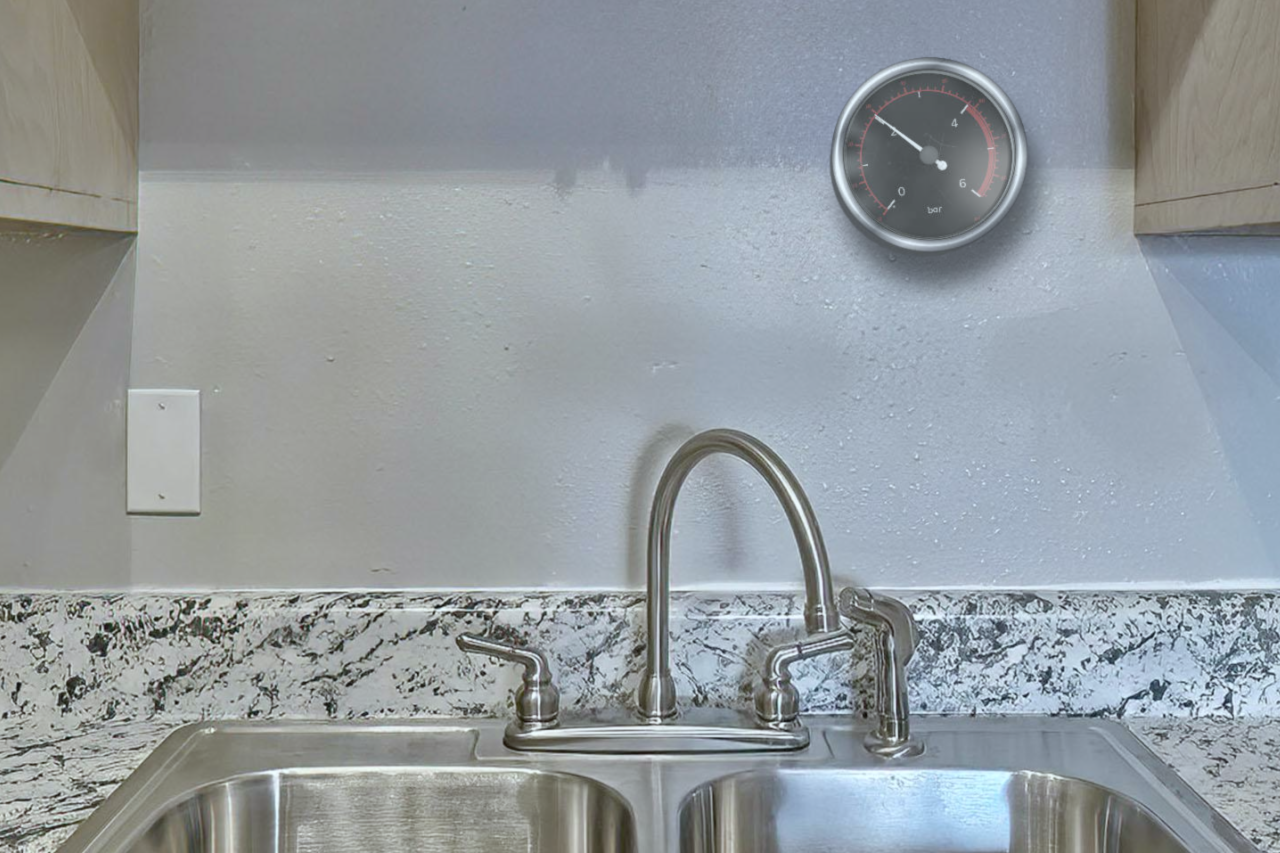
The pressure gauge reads 2 bar
